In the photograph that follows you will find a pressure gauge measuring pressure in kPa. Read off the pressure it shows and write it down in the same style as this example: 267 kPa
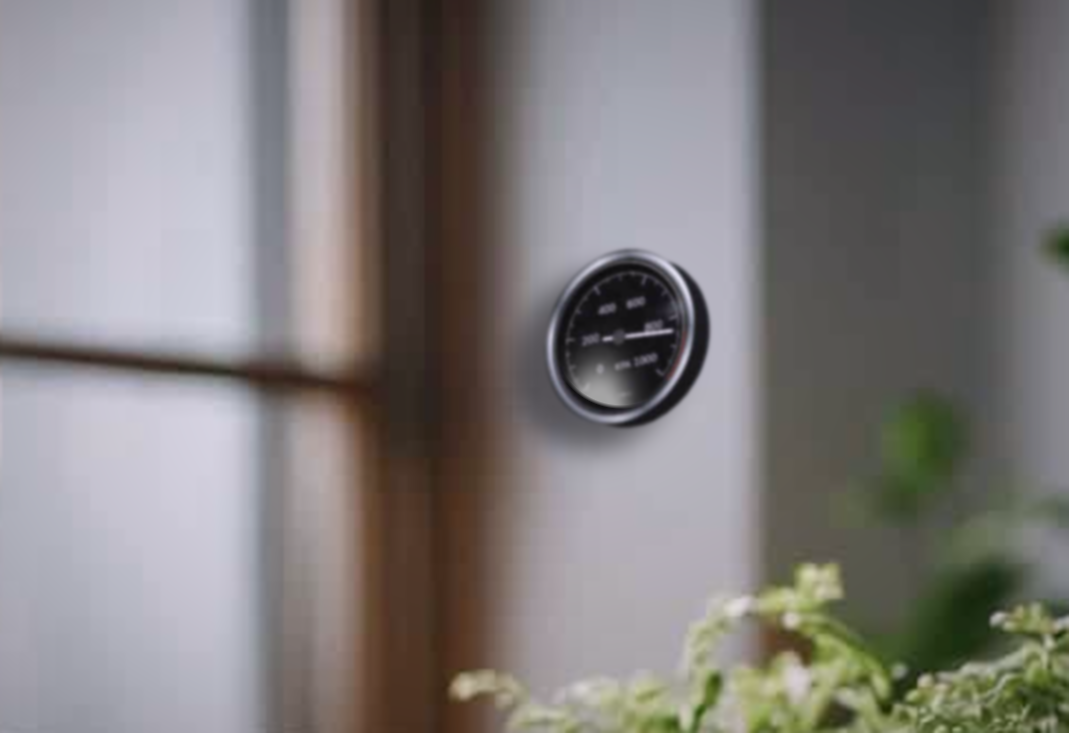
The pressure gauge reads 850 kPa
